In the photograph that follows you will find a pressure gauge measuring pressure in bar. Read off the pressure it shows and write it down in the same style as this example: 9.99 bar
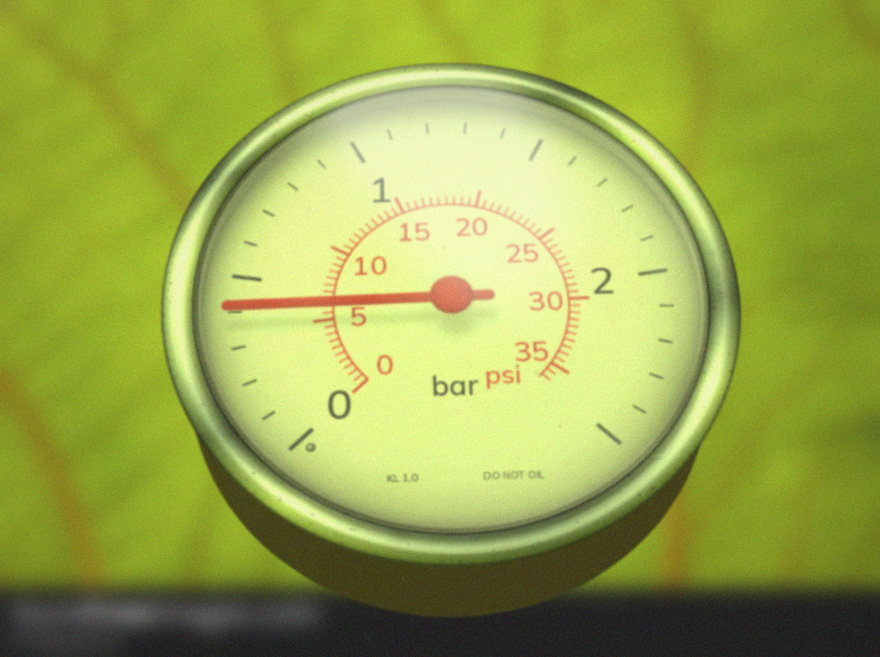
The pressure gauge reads 0.4 bar
